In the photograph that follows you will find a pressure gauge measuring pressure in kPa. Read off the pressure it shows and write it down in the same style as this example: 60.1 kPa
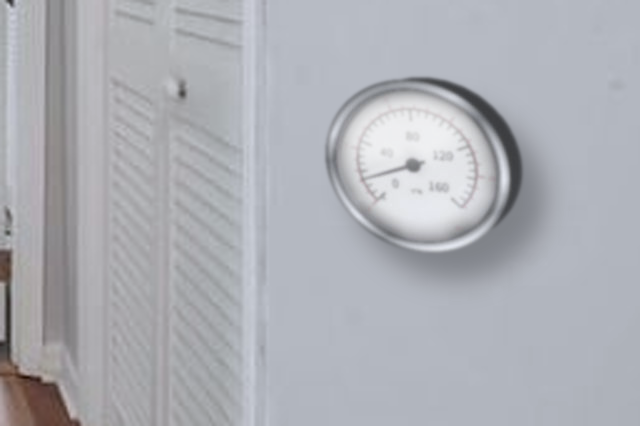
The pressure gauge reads 15 kPa
